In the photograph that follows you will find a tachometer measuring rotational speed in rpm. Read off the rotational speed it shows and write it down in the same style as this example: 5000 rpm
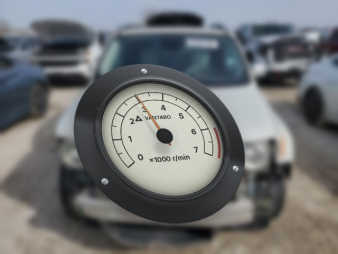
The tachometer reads 3000 rpm
